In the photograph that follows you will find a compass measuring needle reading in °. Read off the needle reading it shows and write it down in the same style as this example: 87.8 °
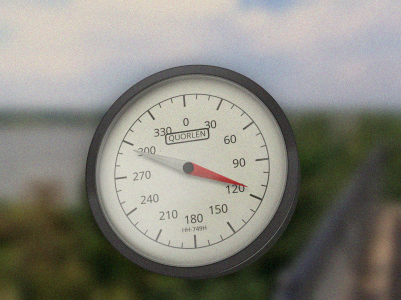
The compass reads 115 °
